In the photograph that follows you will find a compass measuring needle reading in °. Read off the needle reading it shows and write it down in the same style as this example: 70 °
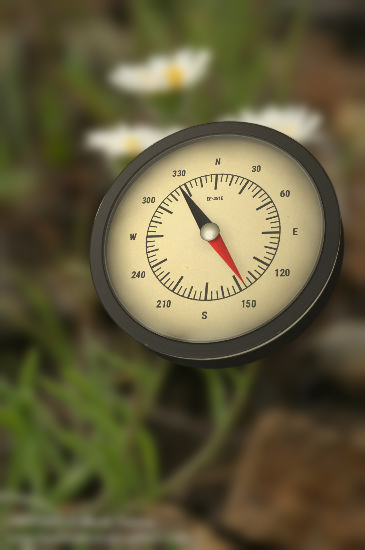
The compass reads 145 °
